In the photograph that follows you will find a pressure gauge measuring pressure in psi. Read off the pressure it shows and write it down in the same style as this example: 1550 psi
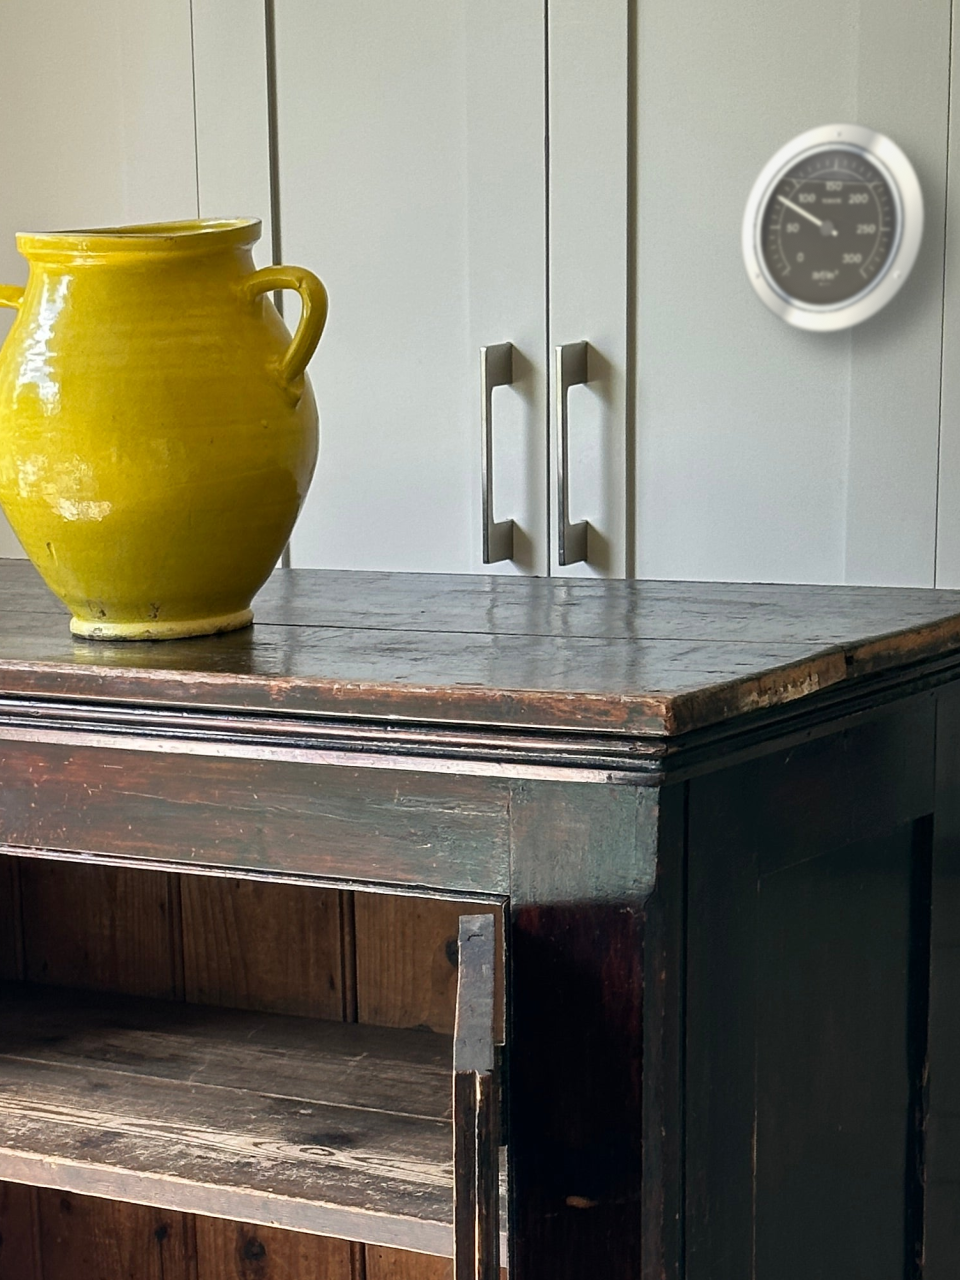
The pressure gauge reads 80 psi
